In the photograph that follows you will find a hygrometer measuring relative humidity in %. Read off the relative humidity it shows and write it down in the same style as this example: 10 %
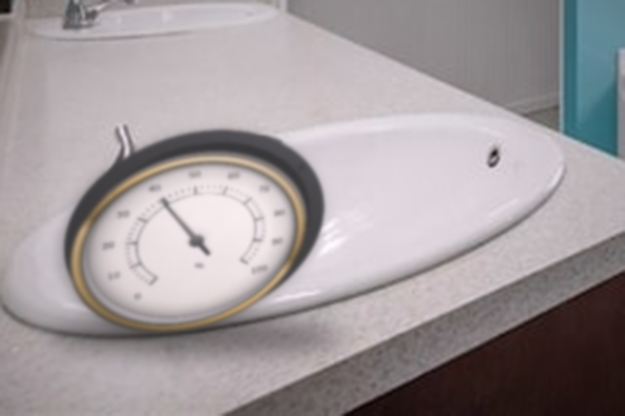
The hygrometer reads 40 %
